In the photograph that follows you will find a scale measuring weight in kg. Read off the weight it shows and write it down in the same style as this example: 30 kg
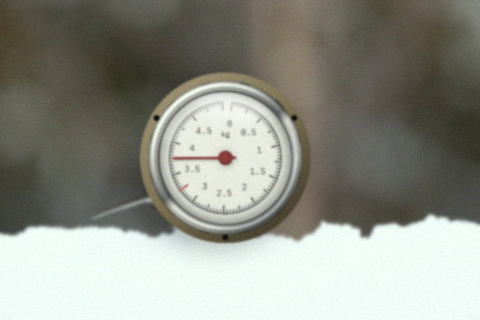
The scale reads 3.75 kg
